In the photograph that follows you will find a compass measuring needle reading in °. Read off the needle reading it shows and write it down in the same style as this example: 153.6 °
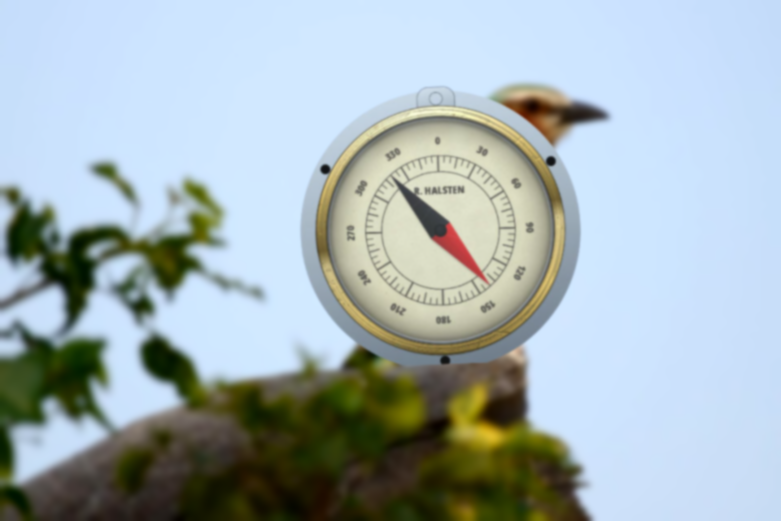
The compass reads 140 °
